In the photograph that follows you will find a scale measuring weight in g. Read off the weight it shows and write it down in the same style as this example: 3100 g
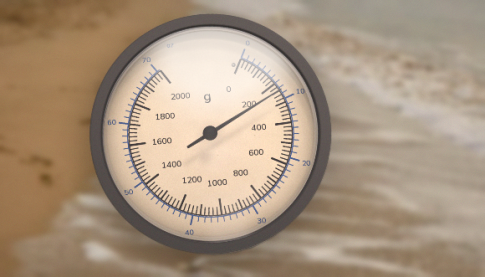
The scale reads 240 g
